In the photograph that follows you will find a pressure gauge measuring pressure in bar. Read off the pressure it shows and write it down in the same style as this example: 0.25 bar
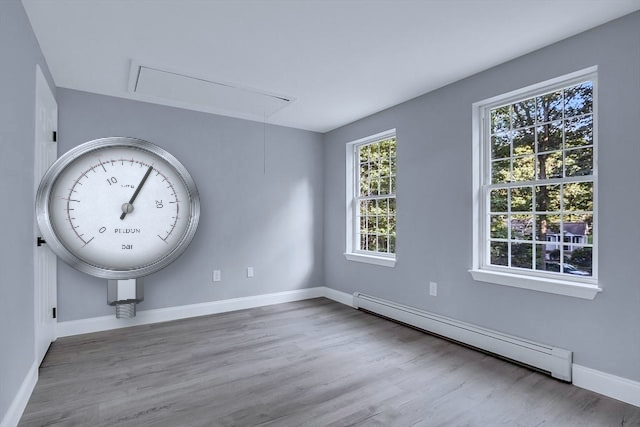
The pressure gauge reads 15 bar
